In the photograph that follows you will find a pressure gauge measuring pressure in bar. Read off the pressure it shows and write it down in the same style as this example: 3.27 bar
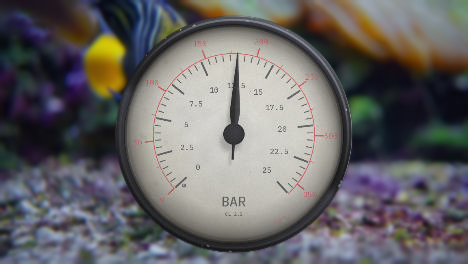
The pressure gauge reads 12.5 bar
